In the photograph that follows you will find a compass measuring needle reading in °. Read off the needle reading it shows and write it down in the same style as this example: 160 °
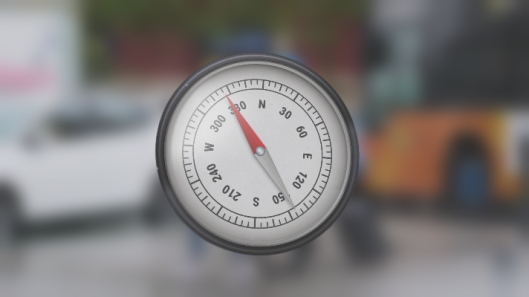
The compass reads 325 °
